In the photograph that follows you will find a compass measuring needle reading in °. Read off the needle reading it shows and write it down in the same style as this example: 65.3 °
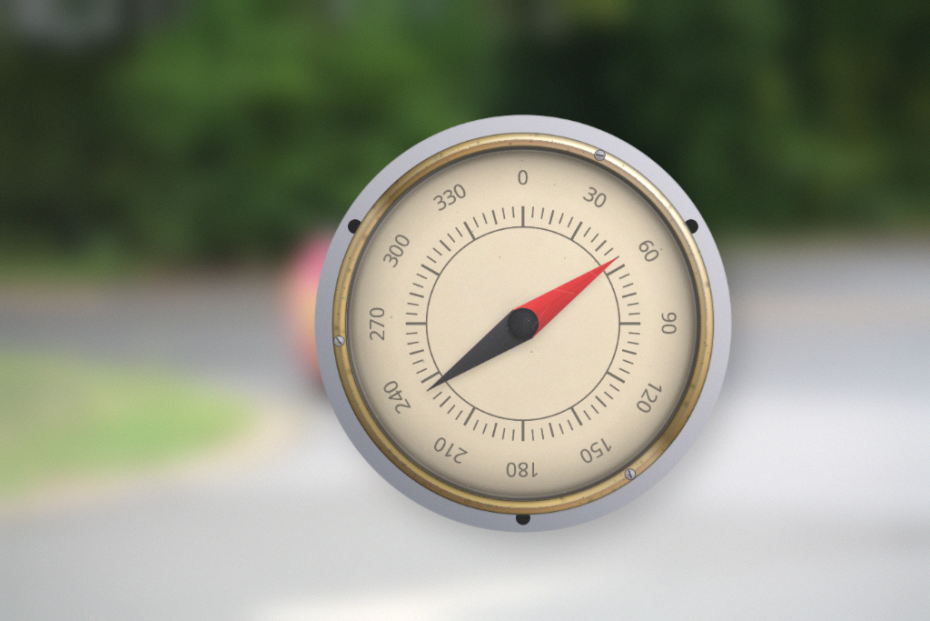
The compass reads 55 °
